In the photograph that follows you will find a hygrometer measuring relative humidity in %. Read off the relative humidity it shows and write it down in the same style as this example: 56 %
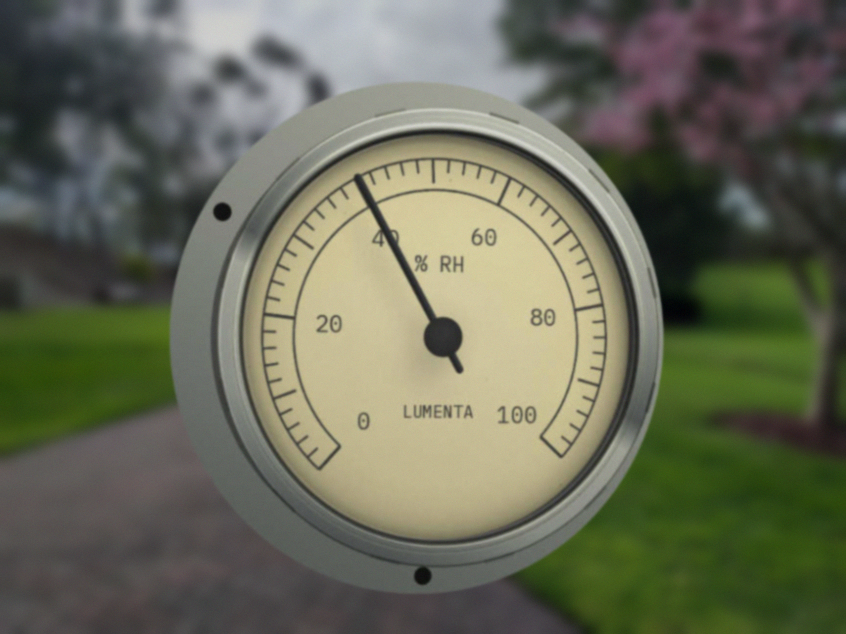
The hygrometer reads 40 %
